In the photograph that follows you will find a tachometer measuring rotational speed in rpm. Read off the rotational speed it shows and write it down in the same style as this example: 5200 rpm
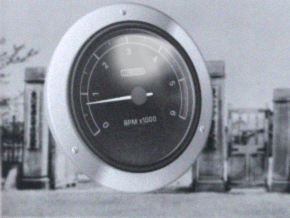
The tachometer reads 750 rpm
